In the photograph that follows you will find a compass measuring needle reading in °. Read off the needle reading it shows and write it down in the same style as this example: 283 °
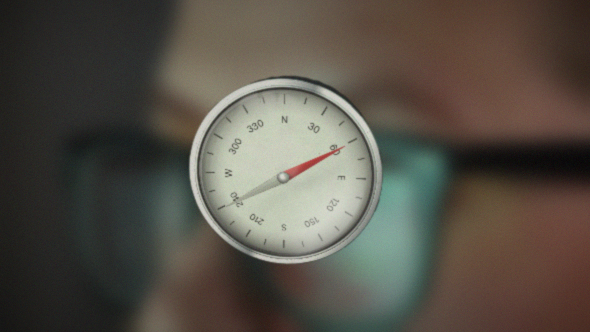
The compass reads 60 °
